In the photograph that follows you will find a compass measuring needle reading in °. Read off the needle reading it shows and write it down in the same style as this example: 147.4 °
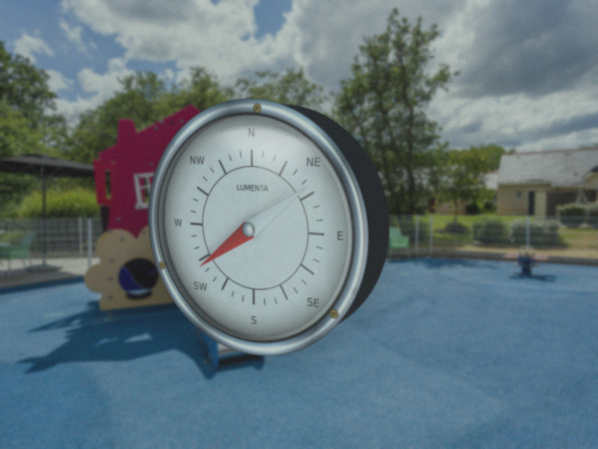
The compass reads 235 °
